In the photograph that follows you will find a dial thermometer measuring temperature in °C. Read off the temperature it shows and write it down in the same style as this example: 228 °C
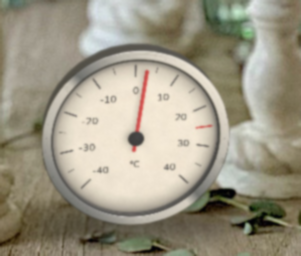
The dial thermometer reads 2.5 °C
